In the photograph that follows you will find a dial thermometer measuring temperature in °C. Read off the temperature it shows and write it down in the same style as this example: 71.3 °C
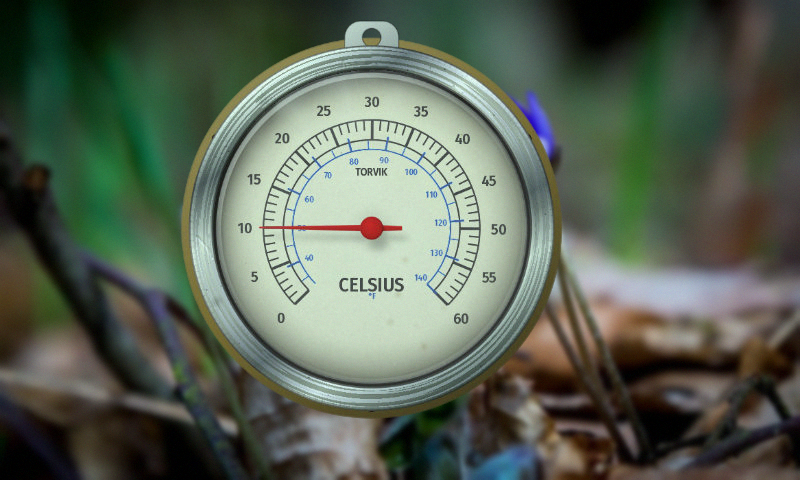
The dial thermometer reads 10 °C
